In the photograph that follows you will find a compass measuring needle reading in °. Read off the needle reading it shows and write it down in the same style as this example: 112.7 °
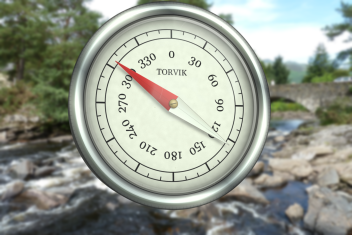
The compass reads 305 °
